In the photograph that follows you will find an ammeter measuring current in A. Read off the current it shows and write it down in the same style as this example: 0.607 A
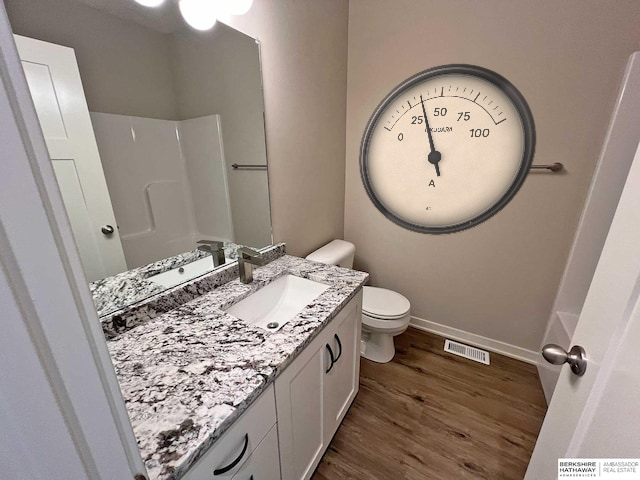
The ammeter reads 35 A
